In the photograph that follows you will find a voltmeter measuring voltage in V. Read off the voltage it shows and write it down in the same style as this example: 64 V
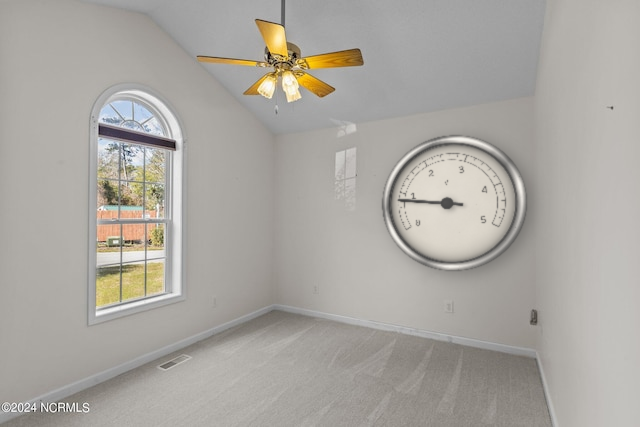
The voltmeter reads 0.8 V
